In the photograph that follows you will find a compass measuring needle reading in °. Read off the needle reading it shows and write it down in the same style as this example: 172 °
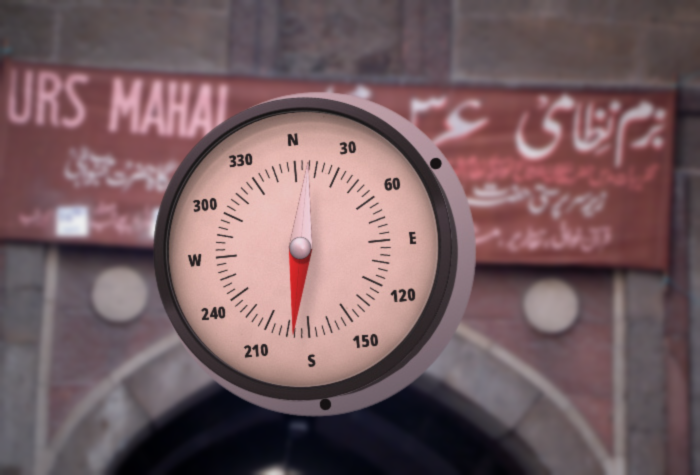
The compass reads 190 °
